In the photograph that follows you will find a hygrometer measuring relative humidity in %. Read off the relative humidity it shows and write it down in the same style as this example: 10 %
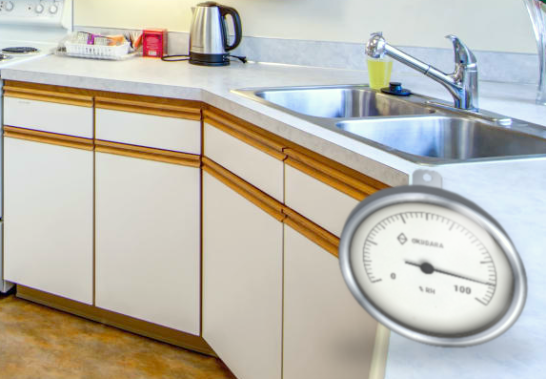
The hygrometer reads 90 %
